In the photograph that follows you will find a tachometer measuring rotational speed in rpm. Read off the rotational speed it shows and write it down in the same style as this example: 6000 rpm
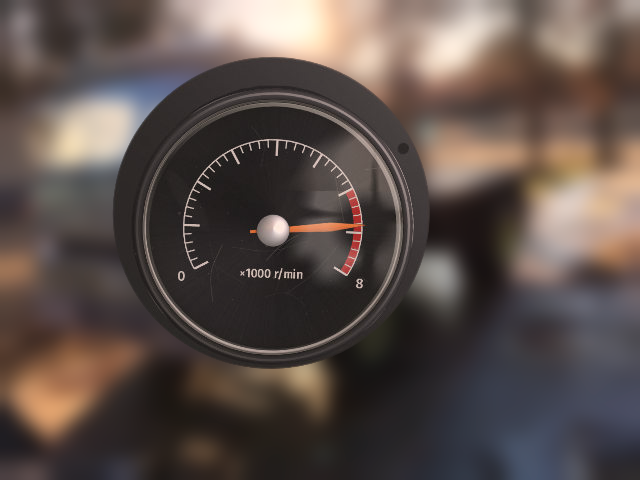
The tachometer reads 6800 rpm
